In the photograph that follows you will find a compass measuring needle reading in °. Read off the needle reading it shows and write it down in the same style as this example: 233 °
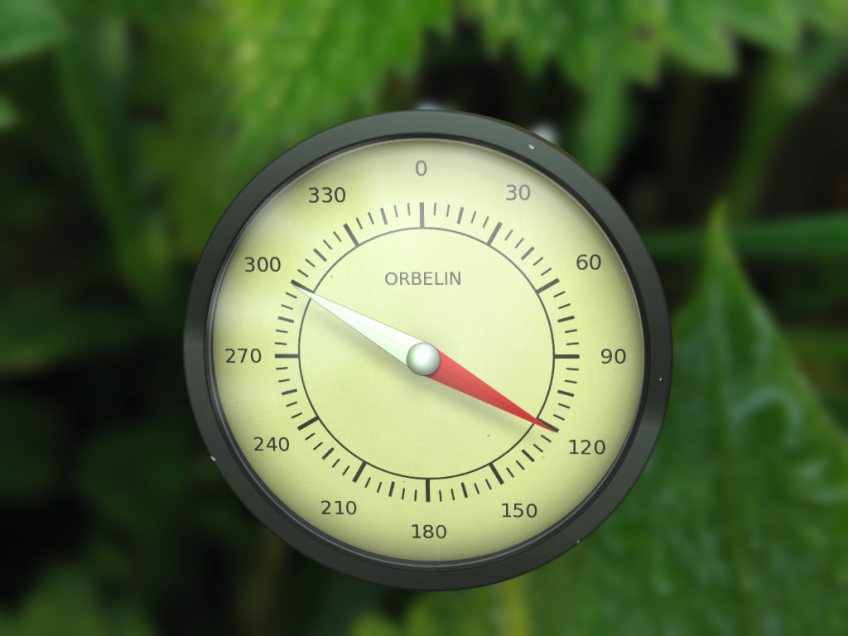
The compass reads 120 °
